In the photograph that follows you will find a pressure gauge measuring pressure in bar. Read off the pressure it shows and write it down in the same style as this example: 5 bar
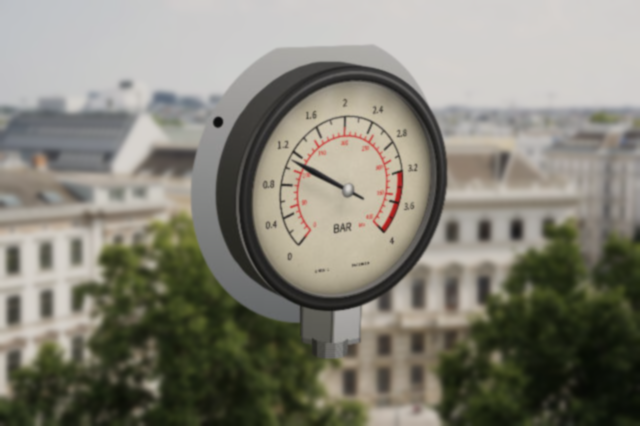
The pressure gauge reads 1.1 bar
